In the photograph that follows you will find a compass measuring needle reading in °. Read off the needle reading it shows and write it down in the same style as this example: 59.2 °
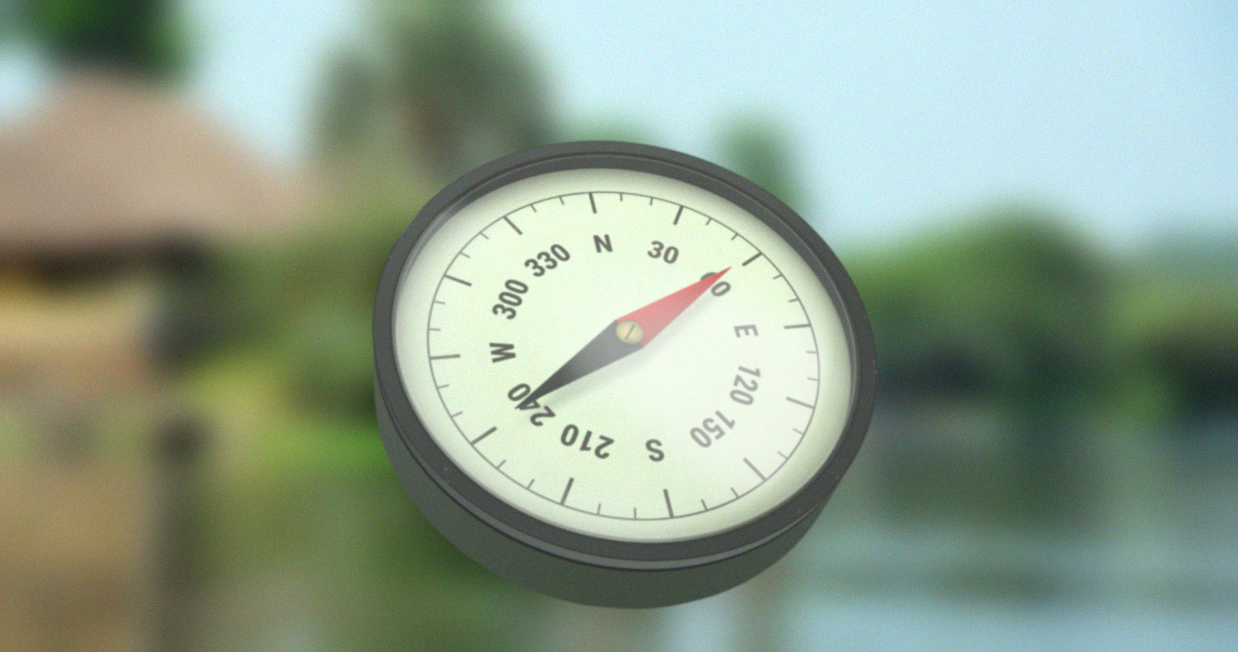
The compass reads 60 °
